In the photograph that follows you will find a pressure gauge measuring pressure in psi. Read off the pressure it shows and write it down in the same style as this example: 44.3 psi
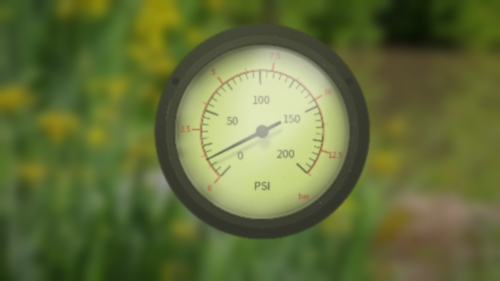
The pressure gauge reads 15 psi
